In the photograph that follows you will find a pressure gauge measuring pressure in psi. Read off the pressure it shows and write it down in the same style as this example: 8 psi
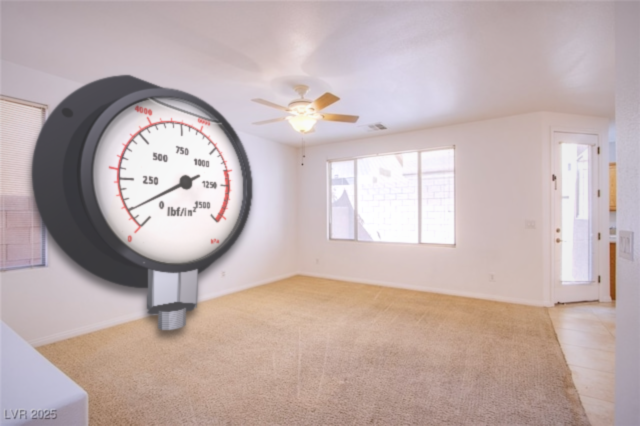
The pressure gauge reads 100 psi
